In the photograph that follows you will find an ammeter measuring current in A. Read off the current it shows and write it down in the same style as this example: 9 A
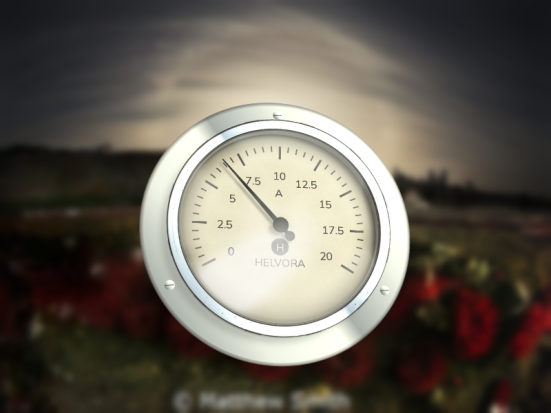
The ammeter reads 6.5 A
